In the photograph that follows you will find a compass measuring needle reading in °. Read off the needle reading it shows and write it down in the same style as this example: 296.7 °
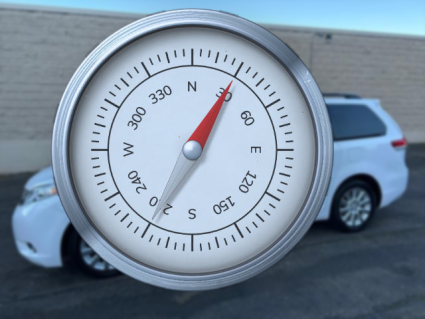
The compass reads 30 °
